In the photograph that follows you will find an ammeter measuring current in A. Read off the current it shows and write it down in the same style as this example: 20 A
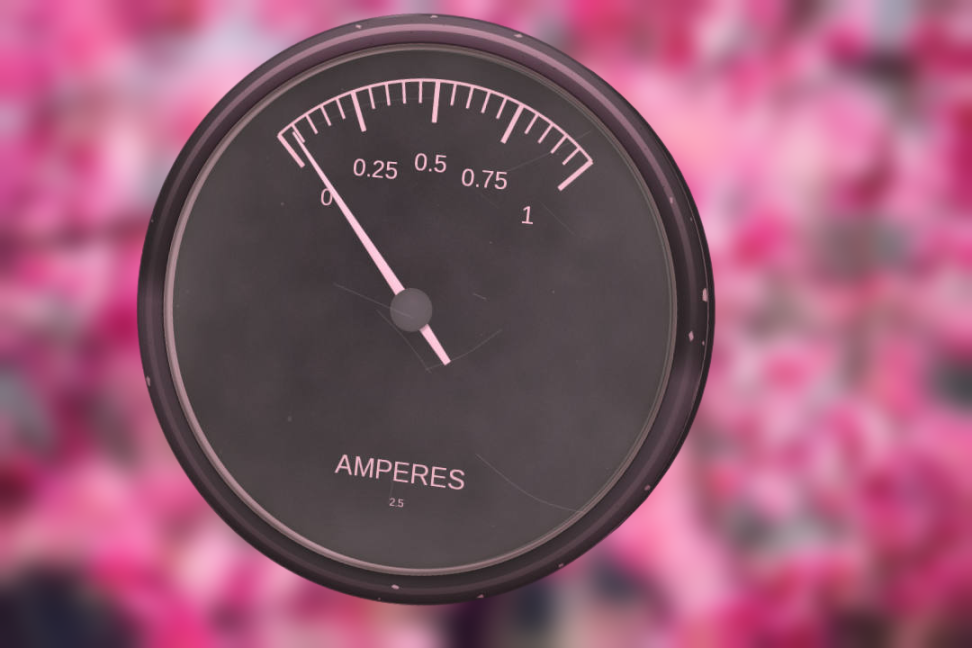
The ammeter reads 0.05 A
